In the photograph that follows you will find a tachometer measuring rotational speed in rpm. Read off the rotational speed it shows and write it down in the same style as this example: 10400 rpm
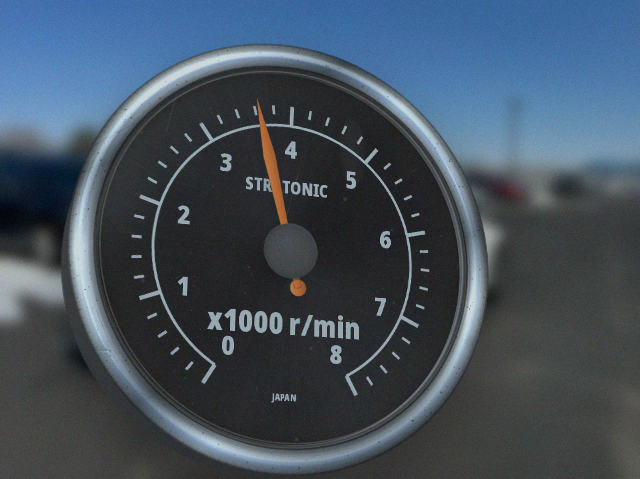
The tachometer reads 3600 rpm
